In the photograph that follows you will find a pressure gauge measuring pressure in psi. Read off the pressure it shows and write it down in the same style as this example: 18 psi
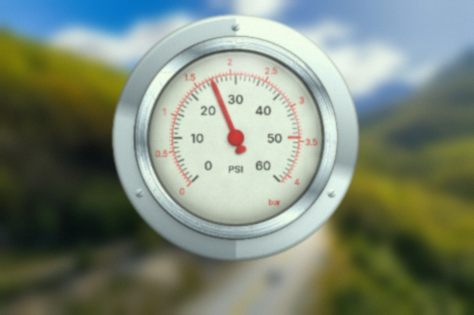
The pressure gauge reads 25 psi
